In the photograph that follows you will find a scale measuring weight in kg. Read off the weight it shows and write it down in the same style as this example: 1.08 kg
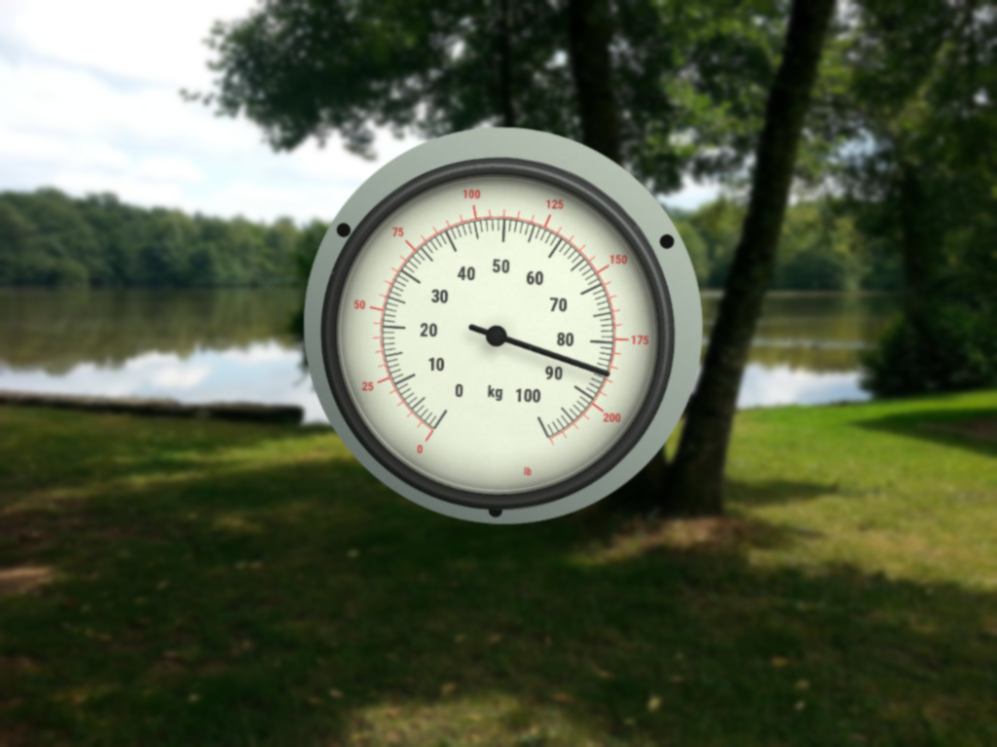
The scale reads 85 kg
